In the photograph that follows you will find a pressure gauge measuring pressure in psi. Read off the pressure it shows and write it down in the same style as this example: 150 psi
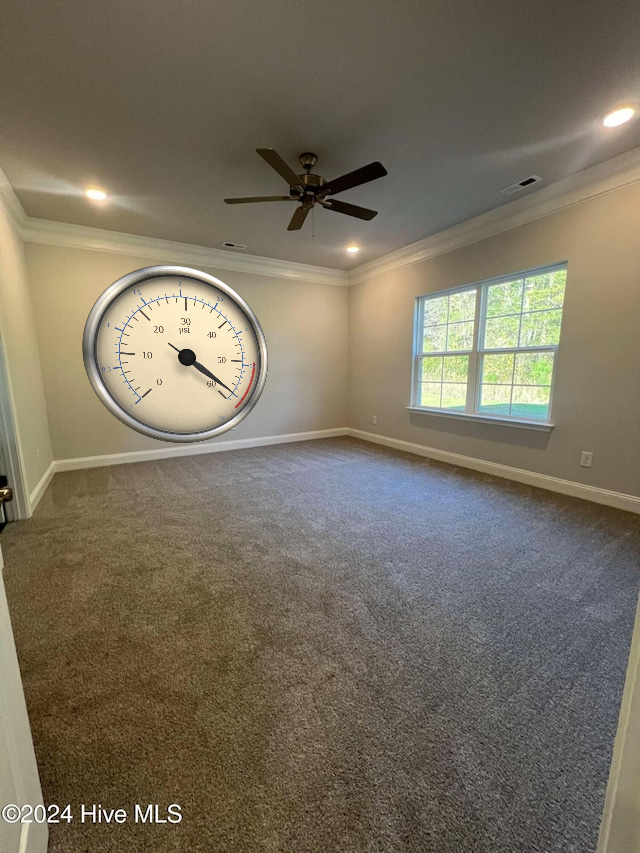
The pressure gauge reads 58 psi
